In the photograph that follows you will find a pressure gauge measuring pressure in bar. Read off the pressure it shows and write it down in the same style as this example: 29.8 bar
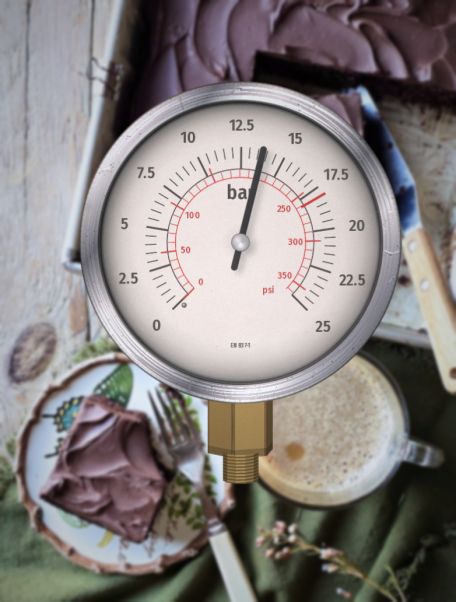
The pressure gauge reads 13.75 bar
